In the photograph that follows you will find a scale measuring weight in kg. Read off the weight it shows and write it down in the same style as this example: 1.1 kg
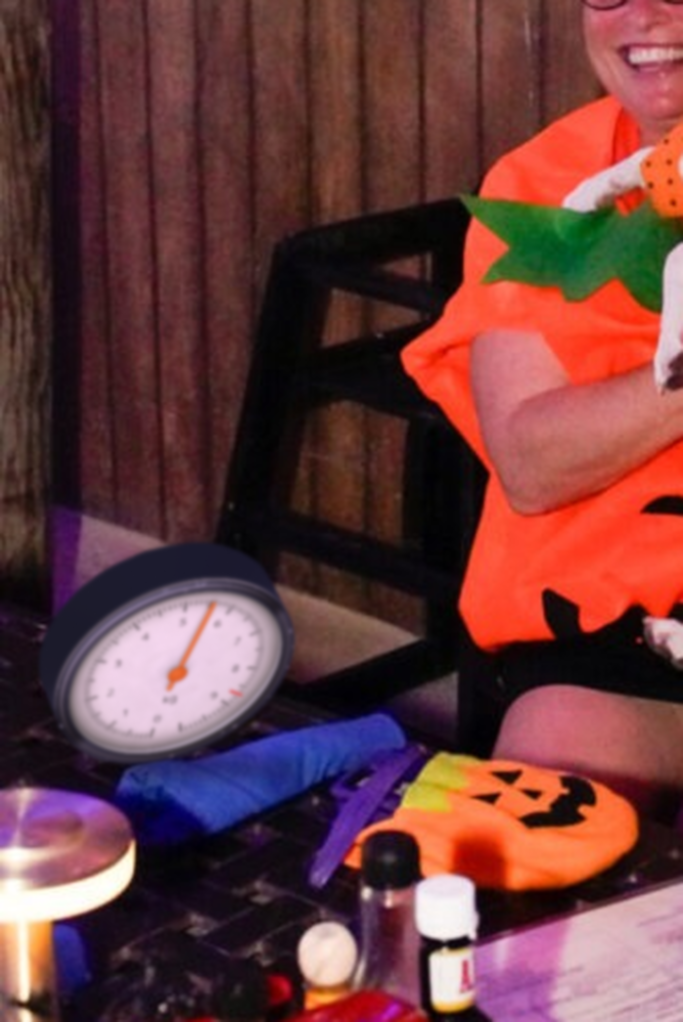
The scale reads 5.5 kg
